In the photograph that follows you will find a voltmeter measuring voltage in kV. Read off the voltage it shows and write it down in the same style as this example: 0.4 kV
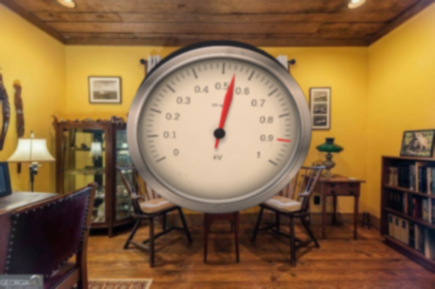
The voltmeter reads 0.54 kV
